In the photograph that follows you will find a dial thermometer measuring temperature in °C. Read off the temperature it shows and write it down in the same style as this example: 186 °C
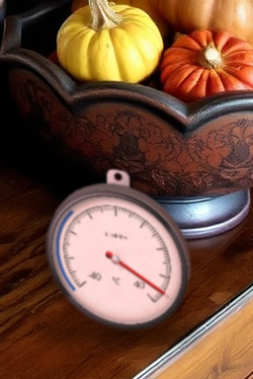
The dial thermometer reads 35 °C
